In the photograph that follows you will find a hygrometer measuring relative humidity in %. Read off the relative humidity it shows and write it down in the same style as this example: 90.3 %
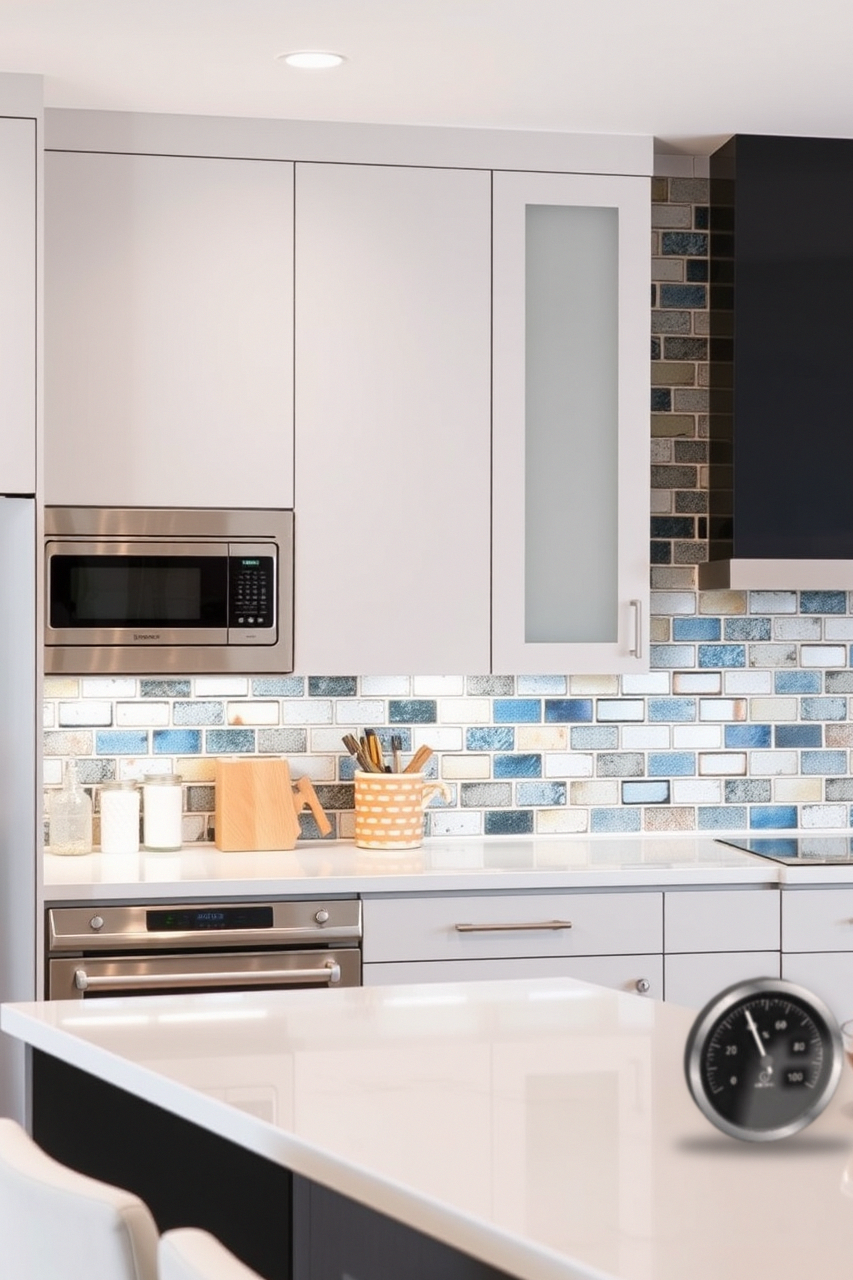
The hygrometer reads 40 %
